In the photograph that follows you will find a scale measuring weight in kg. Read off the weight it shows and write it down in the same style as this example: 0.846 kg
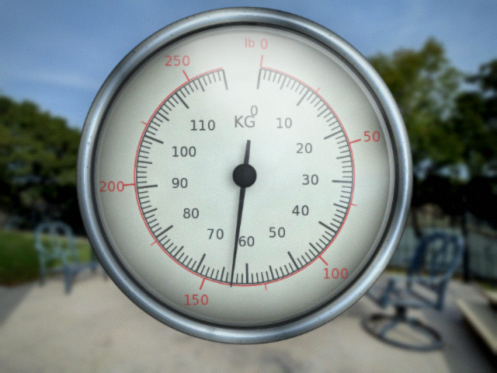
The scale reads 63 kg
